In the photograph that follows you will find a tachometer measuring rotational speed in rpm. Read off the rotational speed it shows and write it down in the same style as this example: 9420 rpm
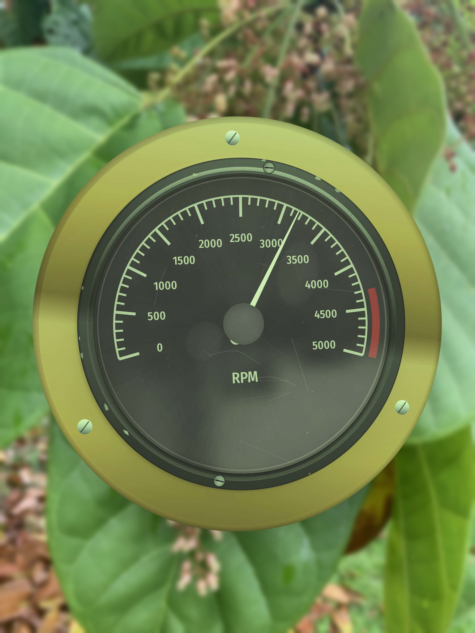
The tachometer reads 3150 rpm
